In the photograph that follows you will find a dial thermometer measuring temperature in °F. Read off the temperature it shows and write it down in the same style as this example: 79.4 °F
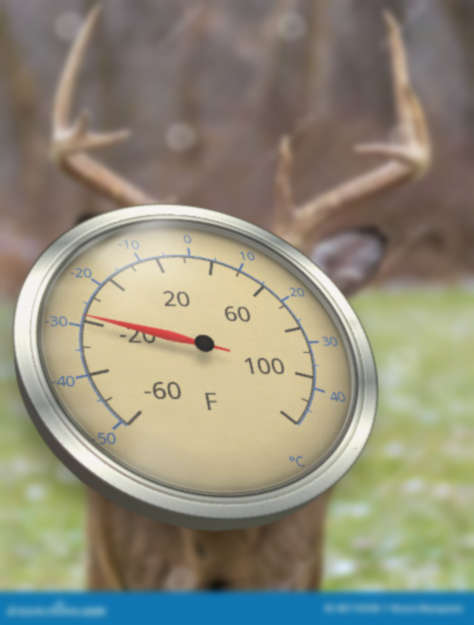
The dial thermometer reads -20 °F
